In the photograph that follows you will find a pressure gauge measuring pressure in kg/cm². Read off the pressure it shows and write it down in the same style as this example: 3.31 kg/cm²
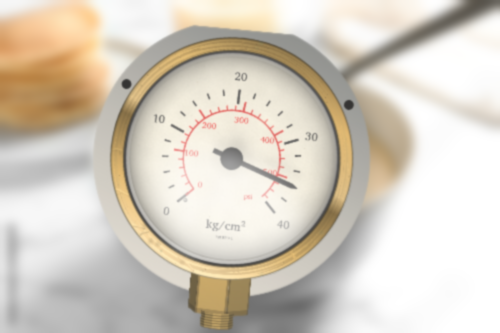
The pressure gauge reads 36 kg/cm²
